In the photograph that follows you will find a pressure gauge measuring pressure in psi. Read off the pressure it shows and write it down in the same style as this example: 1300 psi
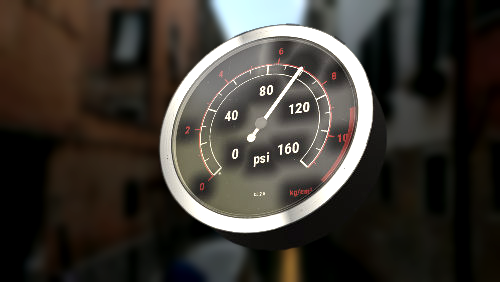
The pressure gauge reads 100 psi
